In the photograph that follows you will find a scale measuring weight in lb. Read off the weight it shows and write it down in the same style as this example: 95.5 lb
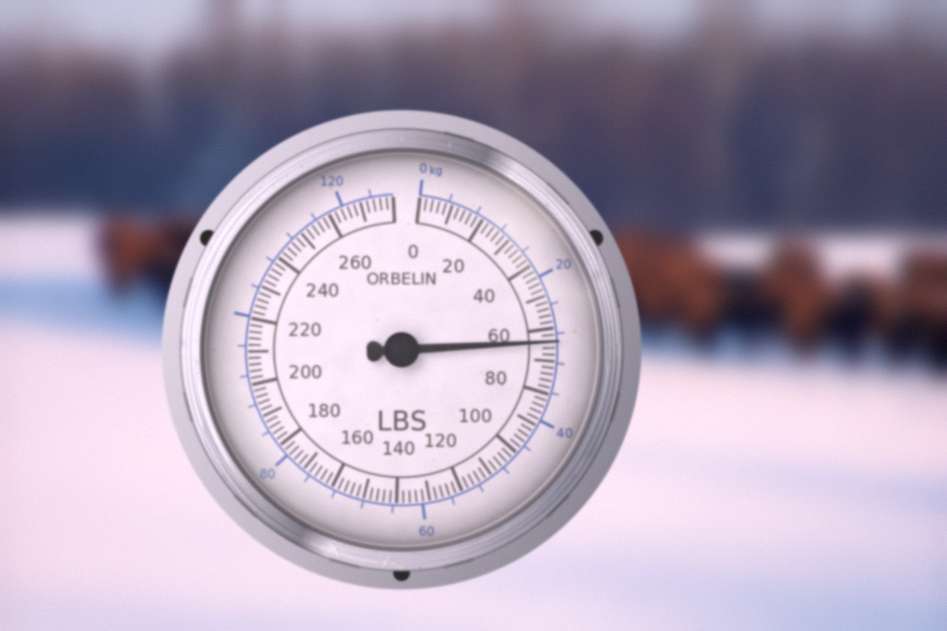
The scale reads 64 lb
